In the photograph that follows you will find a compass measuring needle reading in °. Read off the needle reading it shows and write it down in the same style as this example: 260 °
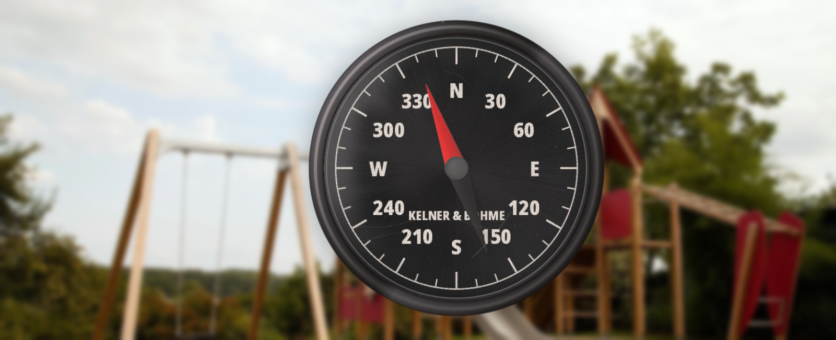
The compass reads 340 °
